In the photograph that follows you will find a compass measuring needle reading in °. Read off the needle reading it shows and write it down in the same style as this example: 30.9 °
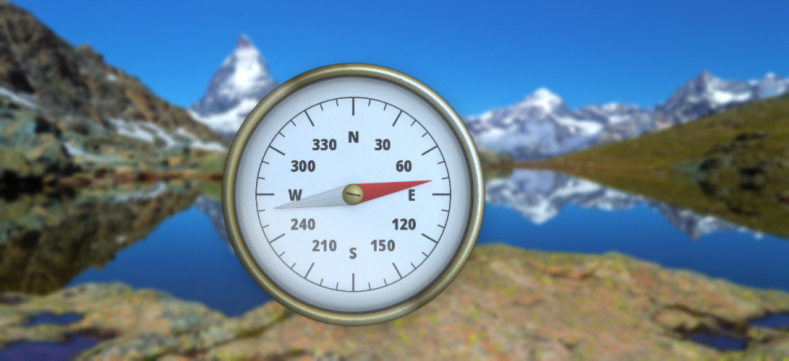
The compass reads 80 °
